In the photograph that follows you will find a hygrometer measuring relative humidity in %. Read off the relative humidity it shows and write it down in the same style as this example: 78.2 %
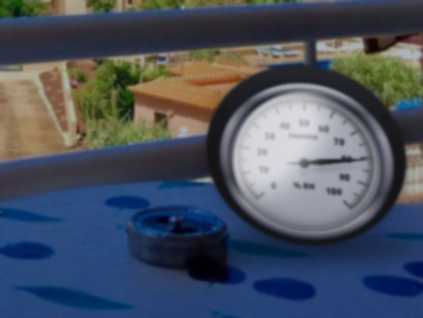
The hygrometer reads 80 %
